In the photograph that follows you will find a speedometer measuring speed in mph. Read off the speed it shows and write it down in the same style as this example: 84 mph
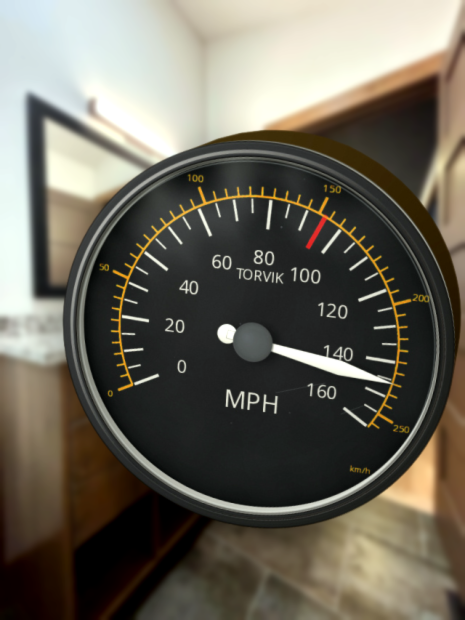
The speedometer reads 145 mph
